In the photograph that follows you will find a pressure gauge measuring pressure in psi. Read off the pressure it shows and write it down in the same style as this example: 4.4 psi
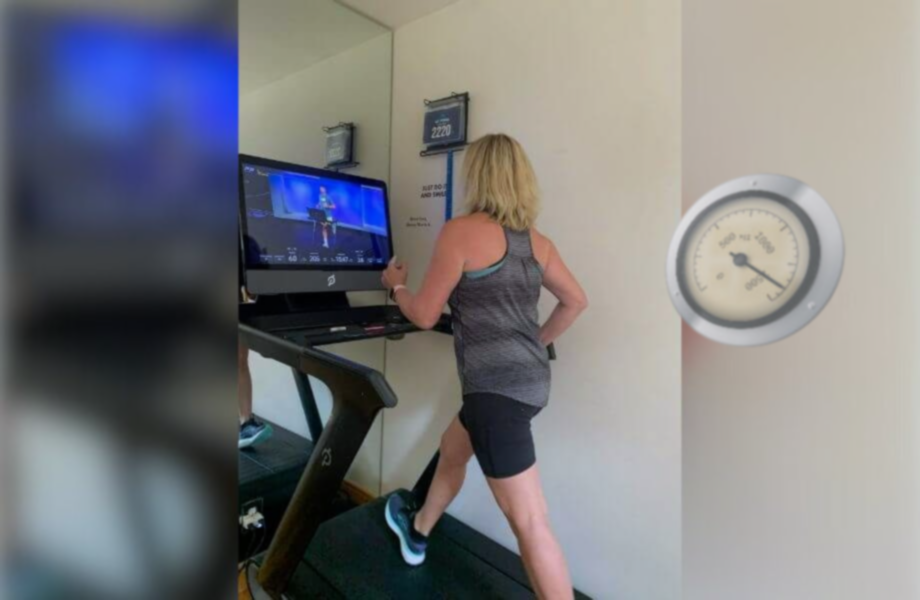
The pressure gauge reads 1400 psi
